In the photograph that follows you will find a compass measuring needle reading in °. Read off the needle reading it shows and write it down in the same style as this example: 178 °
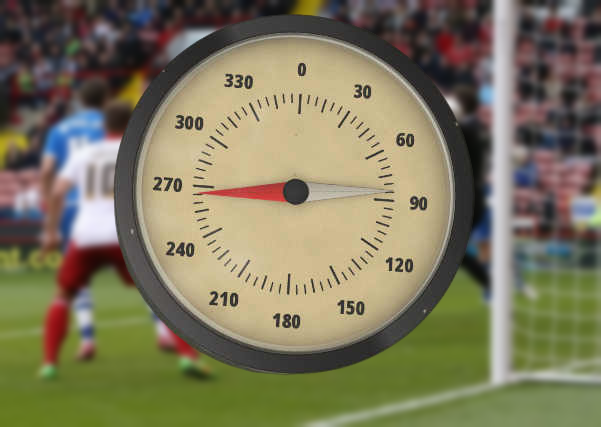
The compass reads 265 °
